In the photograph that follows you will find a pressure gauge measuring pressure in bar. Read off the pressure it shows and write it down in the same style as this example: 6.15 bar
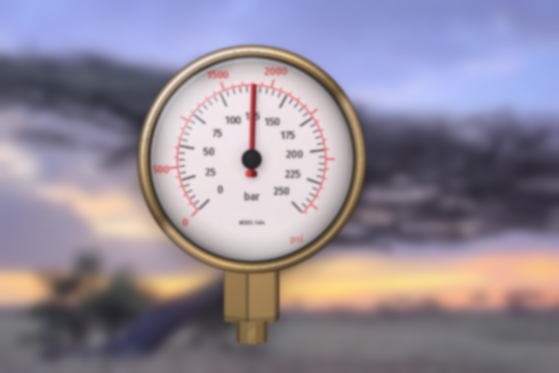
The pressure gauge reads 125 bar
